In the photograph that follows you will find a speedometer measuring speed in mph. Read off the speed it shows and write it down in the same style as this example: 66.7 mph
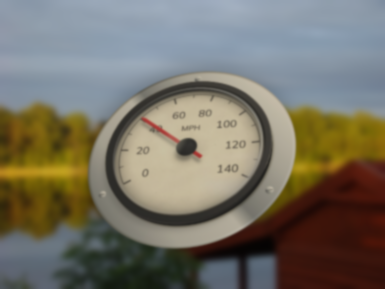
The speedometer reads 40 mph
